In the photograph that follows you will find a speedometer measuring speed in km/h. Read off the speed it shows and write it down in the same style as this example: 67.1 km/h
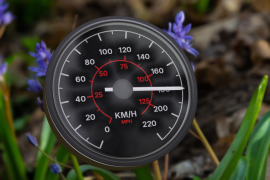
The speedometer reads 180 km/h
